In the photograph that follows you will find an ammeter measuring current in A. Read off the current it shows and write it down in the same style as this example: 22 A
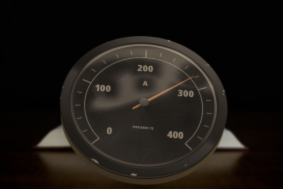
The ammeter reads 280 A
